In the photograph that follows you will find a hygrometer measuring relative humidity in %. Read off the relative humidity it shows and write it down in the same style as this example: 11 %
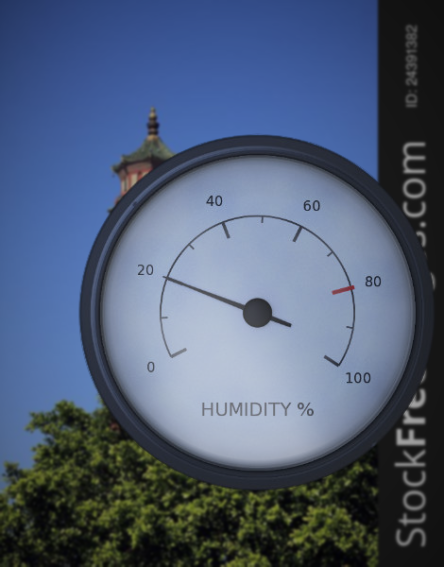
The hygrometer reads 20 %
